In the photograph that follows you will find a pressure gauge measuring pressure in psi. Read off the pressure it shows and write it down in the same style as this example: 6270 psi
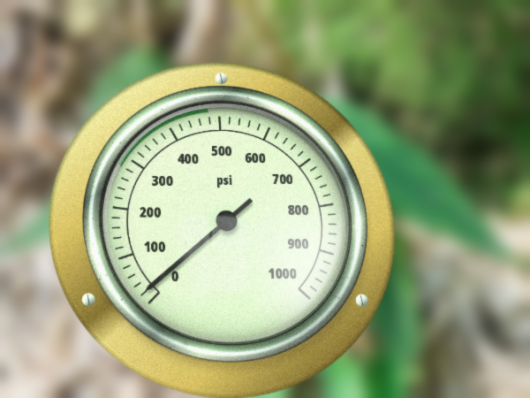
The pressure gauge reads 20 psi
